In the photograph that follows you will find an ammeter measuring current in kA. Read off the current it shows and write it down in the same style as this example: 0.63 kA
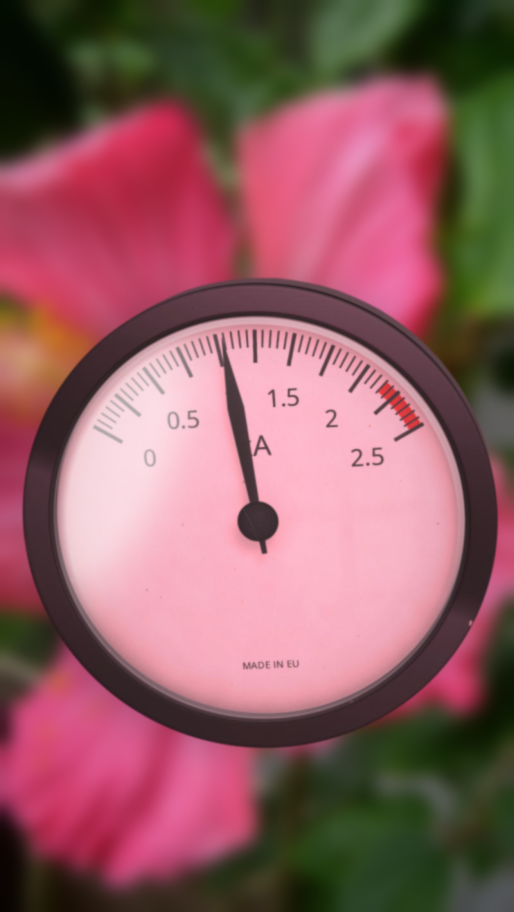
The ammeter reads 1.05 kA
